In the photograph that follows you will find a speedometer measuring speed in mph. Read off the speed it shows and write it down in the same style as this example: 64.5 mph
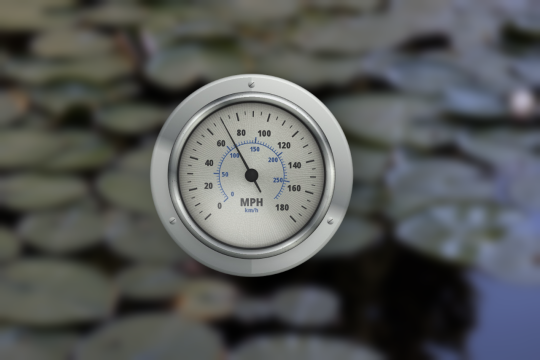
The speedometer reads 70 mph
